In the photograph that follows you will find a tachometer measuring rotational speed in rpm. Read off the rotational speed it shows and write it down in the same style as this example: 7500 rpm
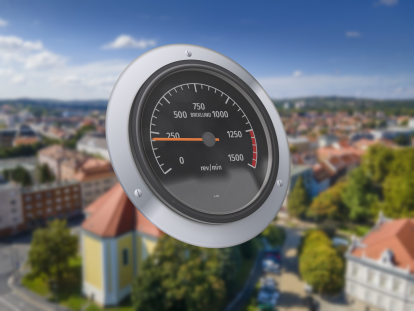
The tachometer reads 200 rpm
